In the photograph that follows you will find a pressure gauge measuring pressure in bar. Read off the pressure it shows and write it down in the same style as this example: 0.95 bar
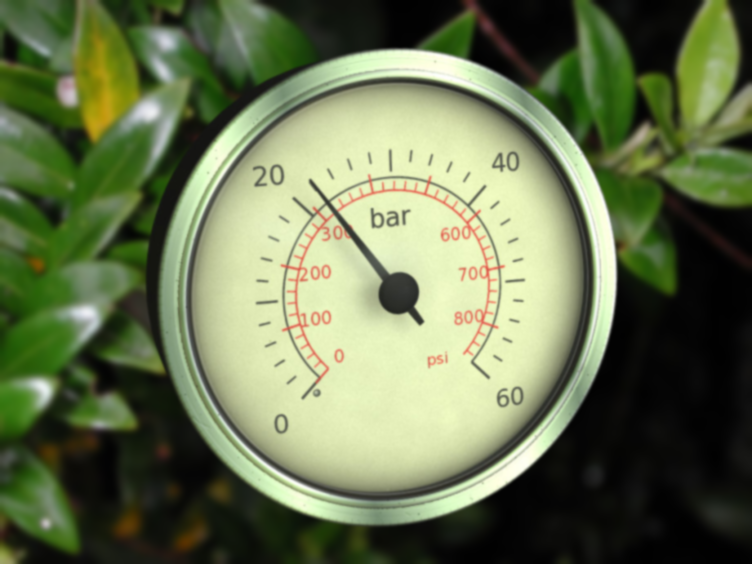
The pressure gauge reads 22 bar
